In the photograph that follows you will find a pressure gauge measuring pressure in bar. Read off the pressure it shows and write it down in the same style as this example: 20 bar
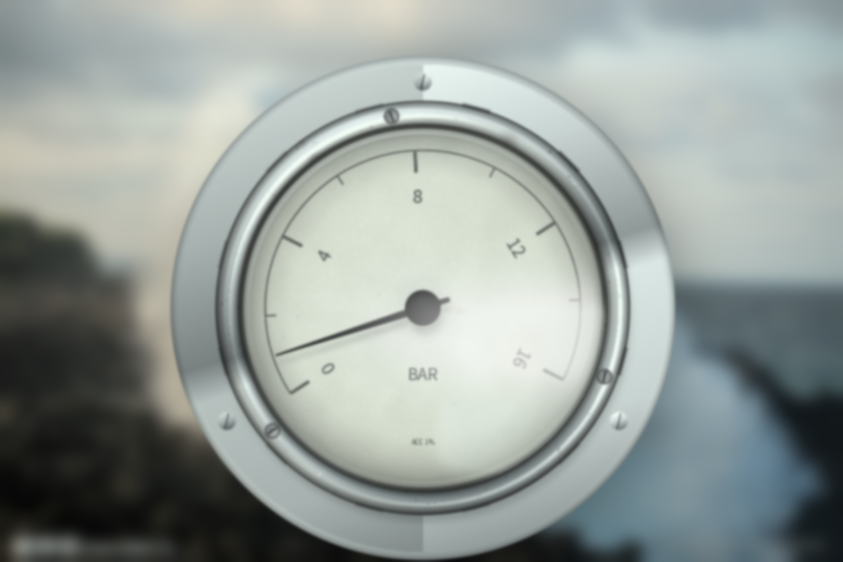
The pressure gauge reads 1 bar
